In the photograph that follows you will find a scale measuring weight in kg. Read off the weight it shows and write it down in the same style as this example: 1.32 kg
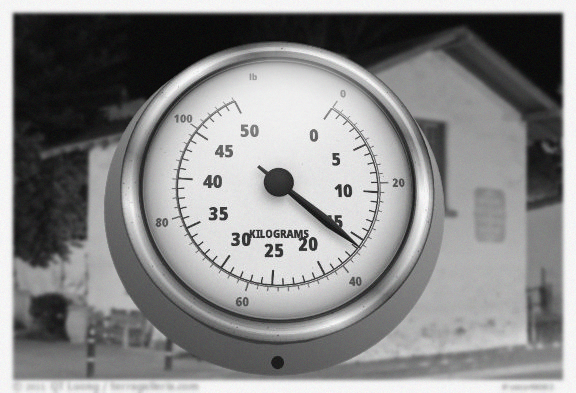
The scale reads 16 kg
